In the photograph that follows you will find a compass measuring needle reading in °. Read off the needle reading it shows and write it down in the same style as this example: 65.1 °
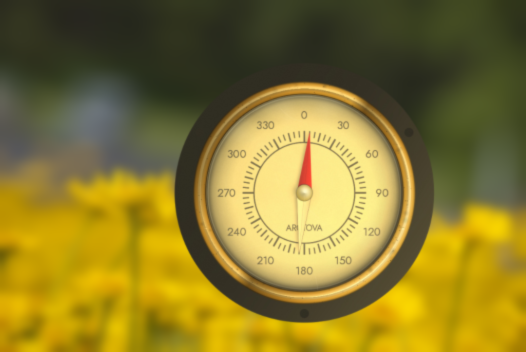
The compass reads 5 °
